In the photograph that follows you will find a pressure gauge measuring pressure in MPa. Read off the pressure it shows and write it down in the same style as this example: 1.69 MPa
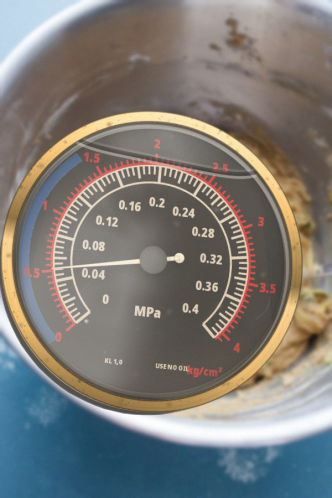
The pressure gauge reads 0.05 MPa
